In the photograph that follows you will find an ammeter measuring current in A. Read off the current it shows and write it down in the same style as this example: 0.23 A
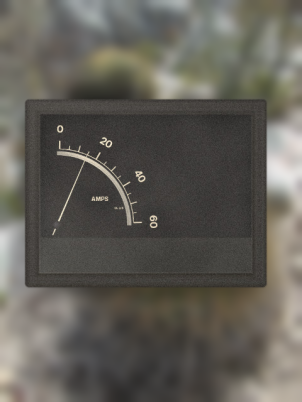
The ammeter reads 15 A
